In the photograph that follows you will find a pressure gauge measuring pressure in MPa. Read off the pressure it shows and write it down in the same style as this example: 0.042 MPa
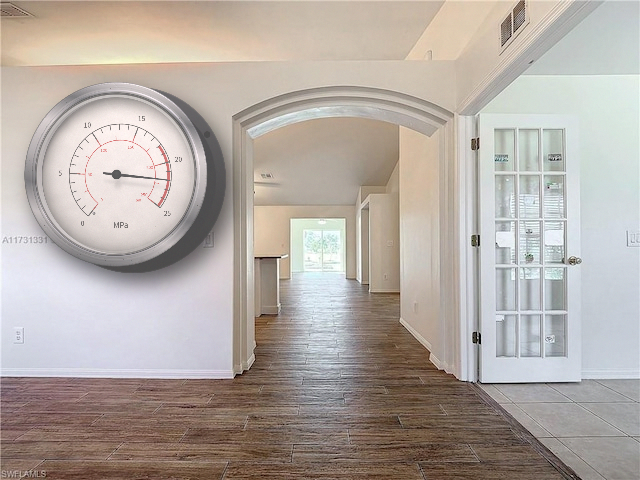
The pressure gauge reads 22 MPa
